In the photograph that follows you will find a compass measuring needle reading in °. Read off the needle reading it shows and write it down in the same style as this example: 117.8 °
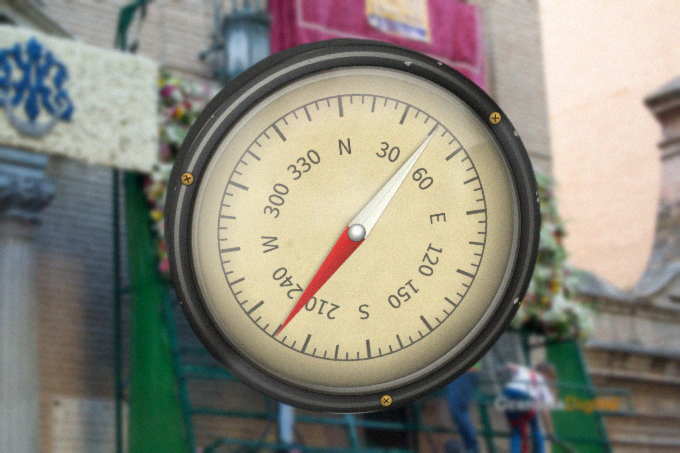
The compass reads 225 °
